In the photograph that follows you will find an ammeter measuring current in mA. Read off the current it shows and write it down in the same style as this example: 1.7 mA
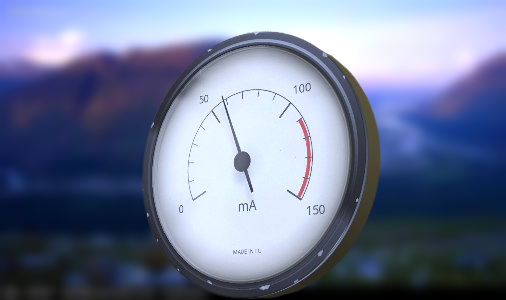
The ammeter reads 60 mA
